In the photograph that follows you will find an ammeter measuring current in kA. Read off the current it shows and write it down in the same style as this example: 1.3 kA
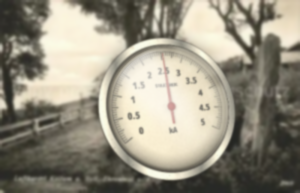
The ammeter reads 2.5 kA
